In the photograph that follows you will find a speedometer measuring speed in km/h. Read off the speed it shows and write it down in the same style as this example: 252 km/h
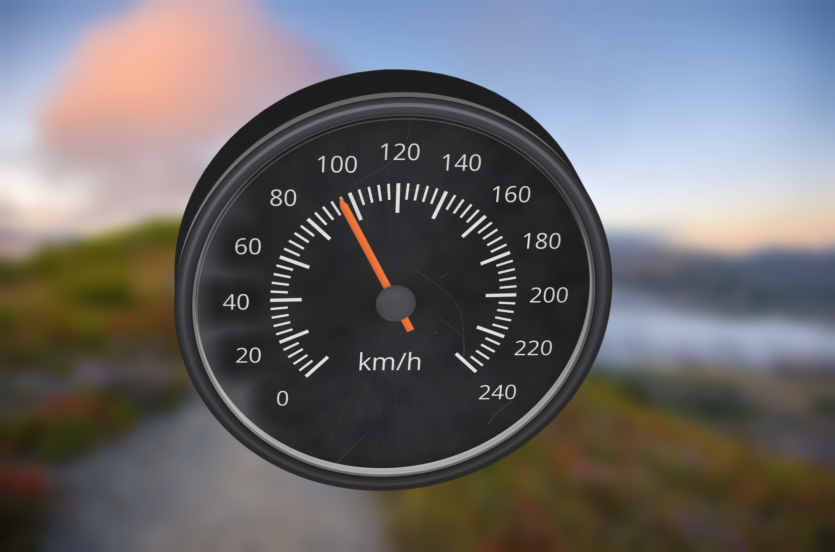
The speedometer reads 96 km/h
